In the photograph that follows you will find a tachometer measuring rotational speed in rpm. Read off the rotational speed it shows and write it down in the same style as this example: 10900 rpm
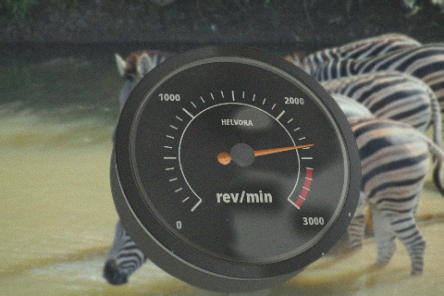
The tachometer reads 2400 rpm
